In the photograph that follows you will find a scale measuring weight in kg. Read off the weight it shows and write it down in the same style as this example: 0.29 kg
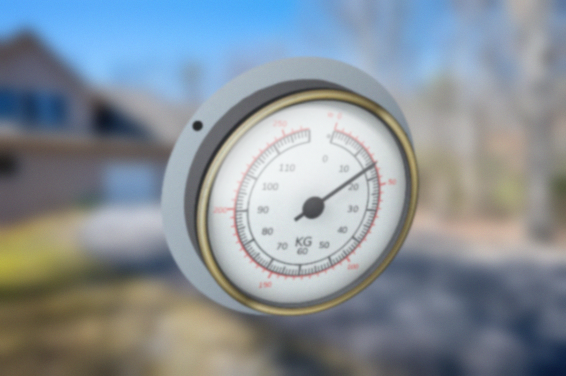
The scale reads 15 kg
